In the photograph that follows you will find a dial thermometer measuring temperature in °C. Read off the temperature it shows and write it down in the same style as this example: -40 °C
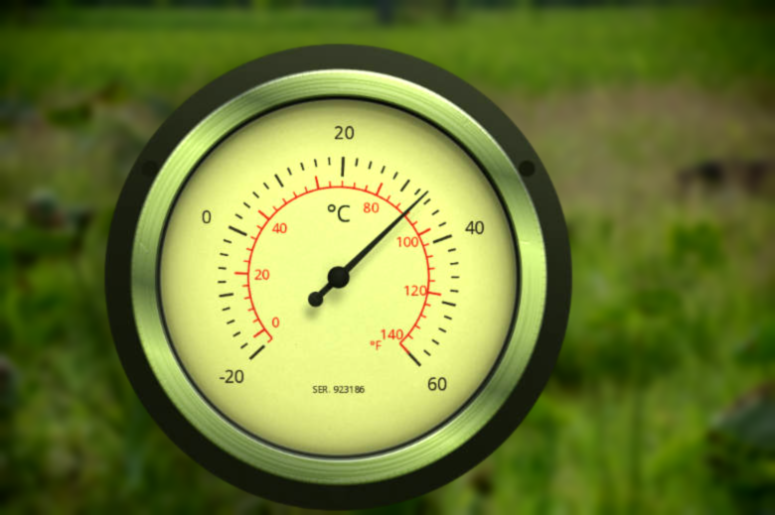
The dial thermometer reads 33 °C
